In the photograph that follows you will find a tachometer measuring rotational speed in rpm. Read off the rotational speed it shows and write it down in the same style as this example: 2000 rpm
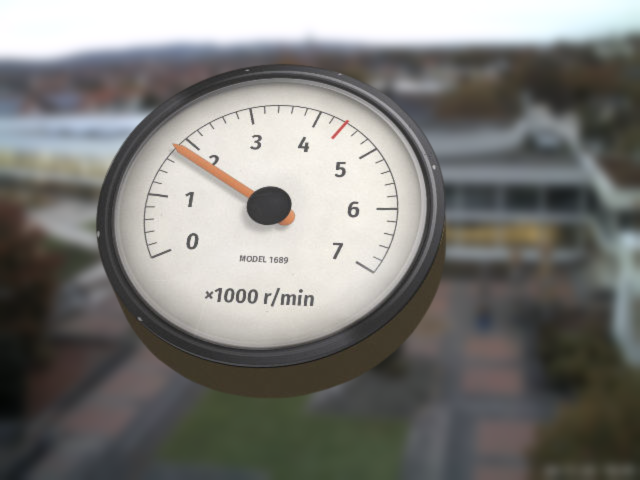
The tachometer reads 1800 rpm
